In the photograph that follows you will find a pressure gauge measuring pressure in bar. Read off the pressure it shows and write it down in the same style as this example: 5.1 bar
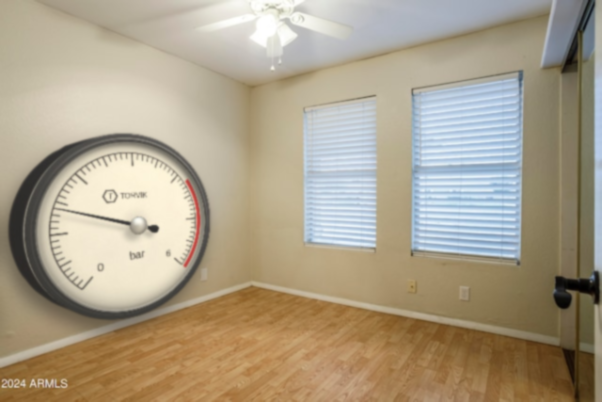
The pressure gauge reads 1.4 bar
